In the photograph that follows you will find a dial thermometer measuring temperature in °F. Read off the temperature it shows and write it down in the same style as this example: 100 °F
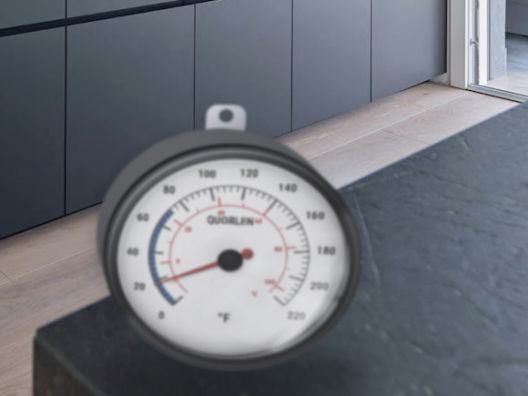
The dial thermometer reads 20 °F
